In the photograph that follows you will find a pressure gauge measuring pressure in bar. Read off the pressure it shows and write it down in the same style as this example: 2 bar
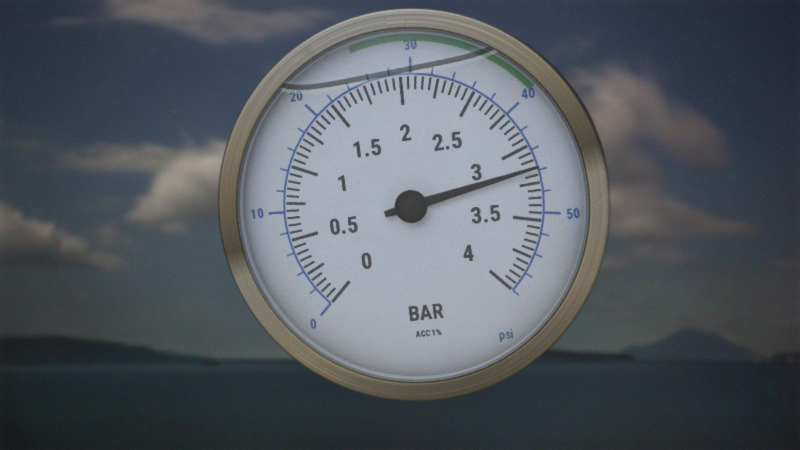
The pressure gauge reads 3.15 bar
